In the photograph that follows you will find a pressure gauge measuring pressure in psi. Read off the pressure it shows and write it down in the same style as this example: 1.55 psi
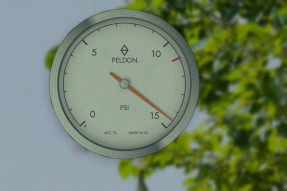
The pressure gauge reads 14.5 psi
